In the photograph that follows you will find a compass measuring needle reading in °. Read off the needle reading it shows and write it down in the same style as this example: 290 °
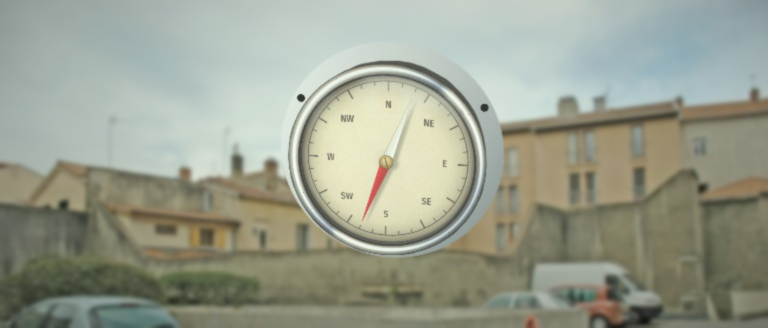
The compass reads 200 °
